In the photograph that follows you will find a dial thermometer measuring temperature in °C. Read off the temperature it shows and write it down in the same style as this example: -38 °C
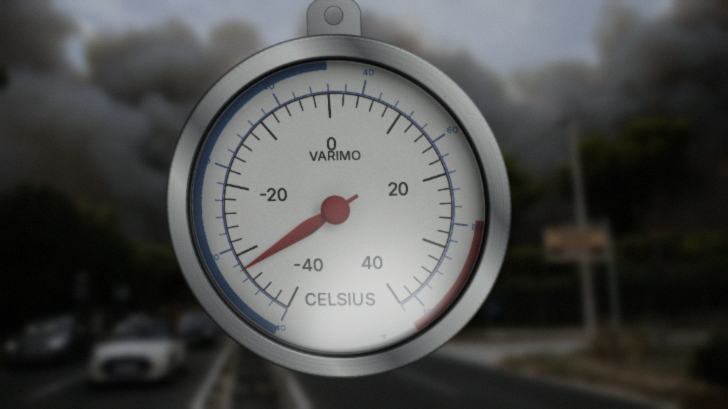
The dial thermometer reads -32 °C
